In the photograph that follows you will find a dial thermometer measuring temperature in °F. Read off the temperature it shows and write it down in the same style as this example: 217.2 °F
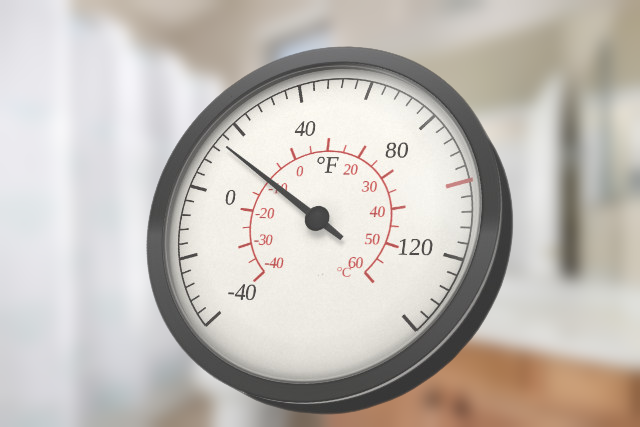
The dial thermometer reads 14 °F
